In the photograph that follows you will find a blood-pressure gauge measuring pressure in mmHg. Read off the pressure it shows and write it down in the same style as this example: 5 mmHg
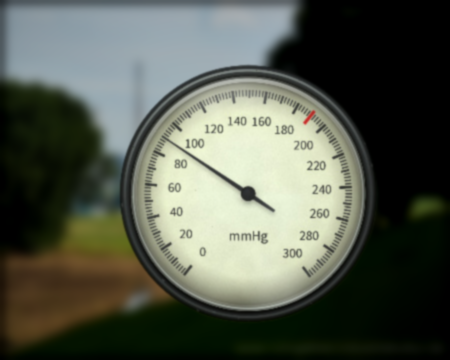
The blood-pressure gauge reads 90 mmHg
